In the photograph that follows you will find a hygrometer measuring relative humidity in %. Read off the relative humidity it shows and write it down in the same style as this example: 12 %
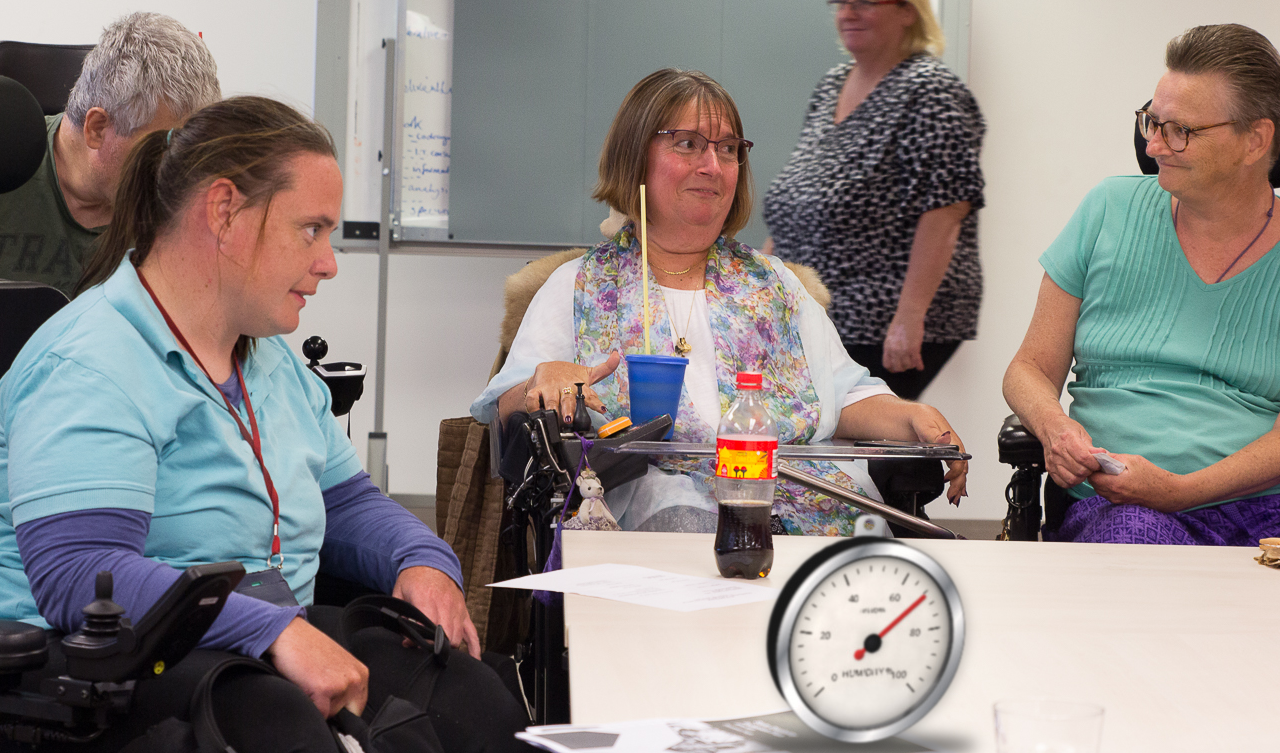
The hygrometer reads 68 %
